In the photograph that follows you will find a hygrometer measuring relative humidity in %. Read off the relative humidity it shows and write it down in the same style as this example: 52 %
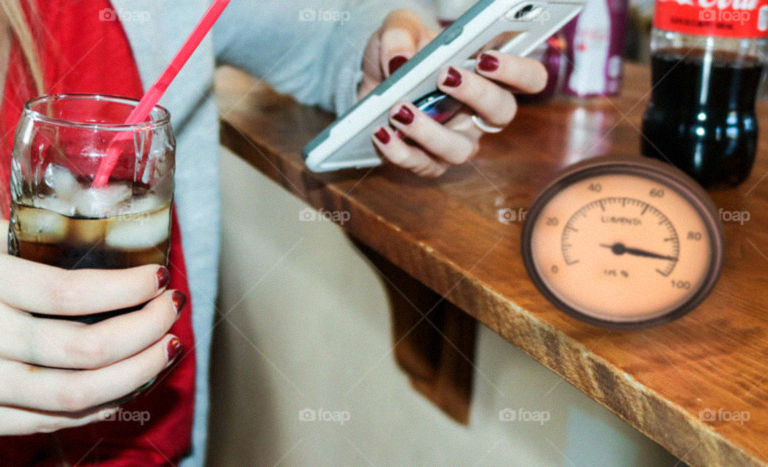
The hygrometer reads 90 %
